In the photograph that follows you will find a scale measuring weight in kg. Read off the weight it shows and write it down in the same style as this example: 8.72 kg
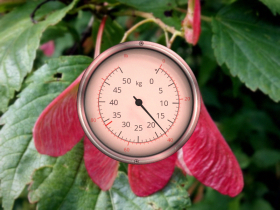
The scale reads 18 kg
